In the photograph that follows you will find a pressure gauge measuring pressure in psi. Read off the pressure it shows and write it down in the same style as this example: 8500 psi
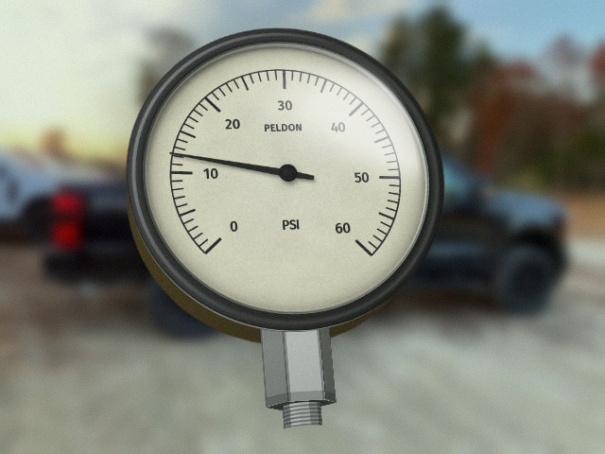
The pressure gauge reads 12 psi
